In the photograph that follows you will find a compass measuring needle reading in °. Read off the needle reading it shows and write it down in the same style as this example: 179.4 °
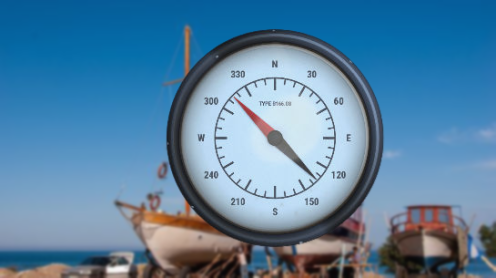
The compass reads 315 °
